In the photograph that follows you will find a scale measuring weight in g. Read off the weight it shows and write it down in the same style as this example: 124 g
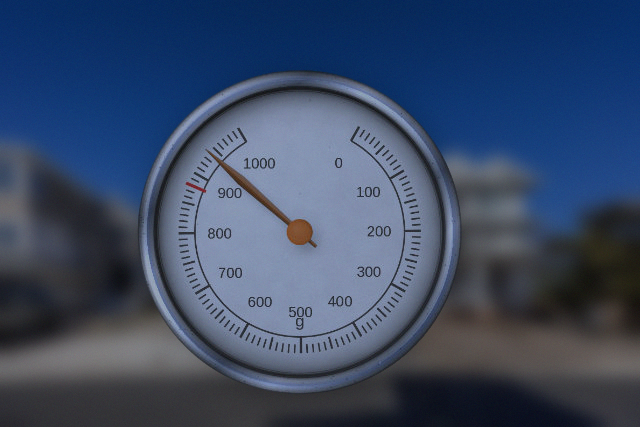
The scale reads 940 g
